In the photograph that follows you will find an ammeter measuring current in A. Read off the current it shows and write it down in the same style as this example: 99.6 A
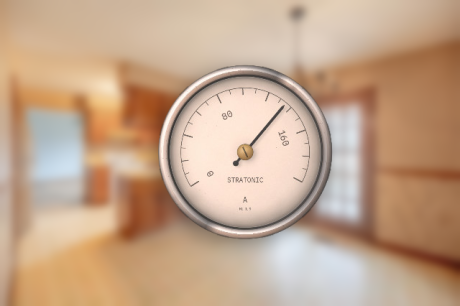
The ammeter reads 135 A
